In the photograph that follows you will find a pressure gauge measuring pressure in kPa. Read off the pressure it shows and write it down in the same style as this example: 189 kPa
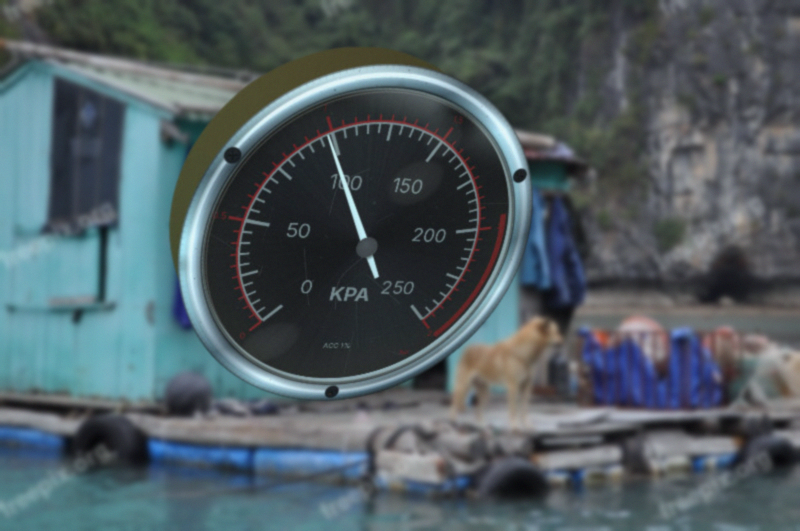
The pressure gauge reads 97.5 kPa
